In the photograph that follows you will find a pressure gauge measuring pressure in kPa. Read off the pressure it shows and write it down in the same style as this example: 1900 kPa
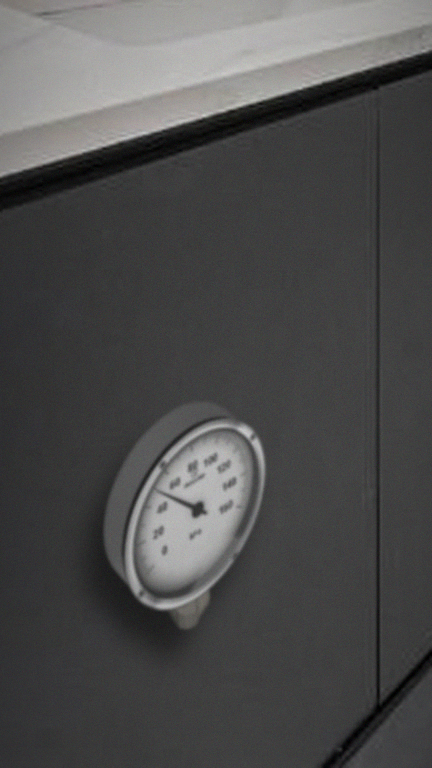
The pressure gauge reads 50 kPa
